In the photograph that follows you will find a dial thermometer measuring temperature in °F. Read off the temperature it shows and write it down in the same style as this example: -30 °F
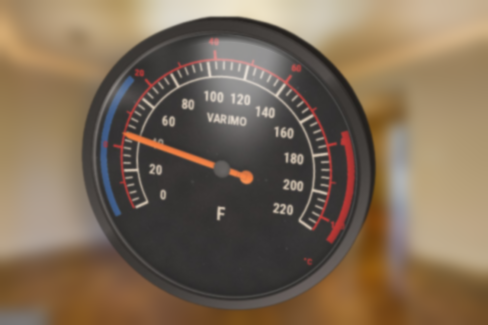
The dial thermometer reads 40 °F
